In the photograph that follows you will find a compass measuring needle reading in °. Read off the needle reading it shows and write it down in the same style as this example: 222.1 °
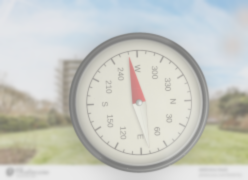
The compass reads 260 °
